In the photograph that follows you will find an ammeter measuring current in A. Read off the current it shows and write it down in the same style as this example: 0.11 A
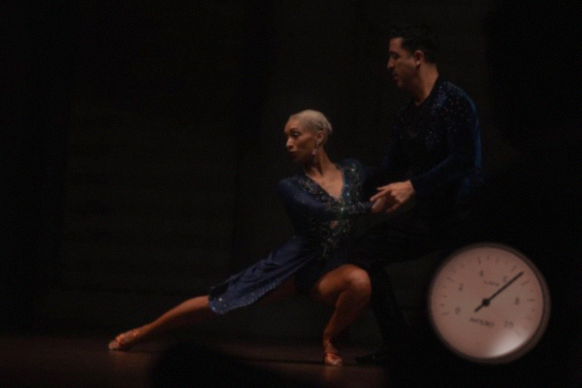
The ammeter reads 6.5 A
